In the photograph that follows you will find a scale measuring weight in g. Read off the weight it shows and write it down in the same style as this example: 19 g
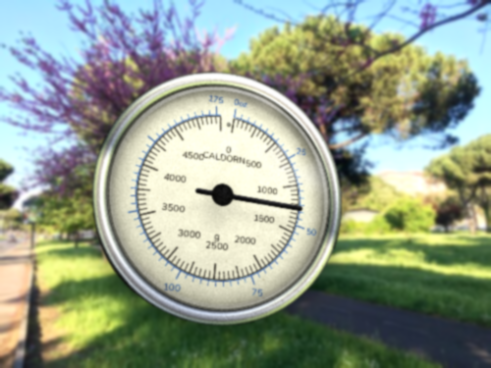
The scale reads 1250 g
